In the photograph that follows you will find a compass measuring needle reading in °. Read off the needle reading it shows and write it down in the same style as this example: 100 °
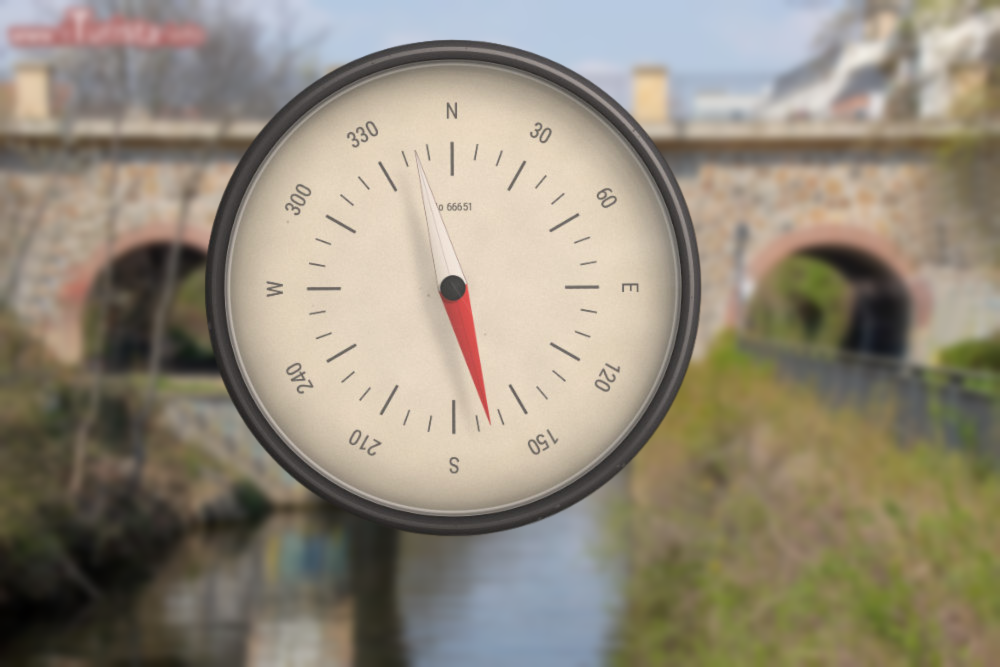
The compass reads 165 °
